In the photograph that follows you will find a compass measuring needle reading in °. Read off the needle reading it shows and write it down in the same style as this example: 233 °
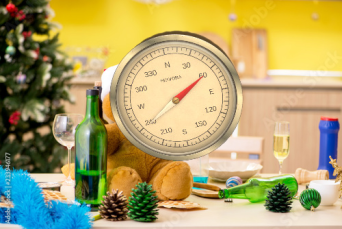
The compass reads 60 °
